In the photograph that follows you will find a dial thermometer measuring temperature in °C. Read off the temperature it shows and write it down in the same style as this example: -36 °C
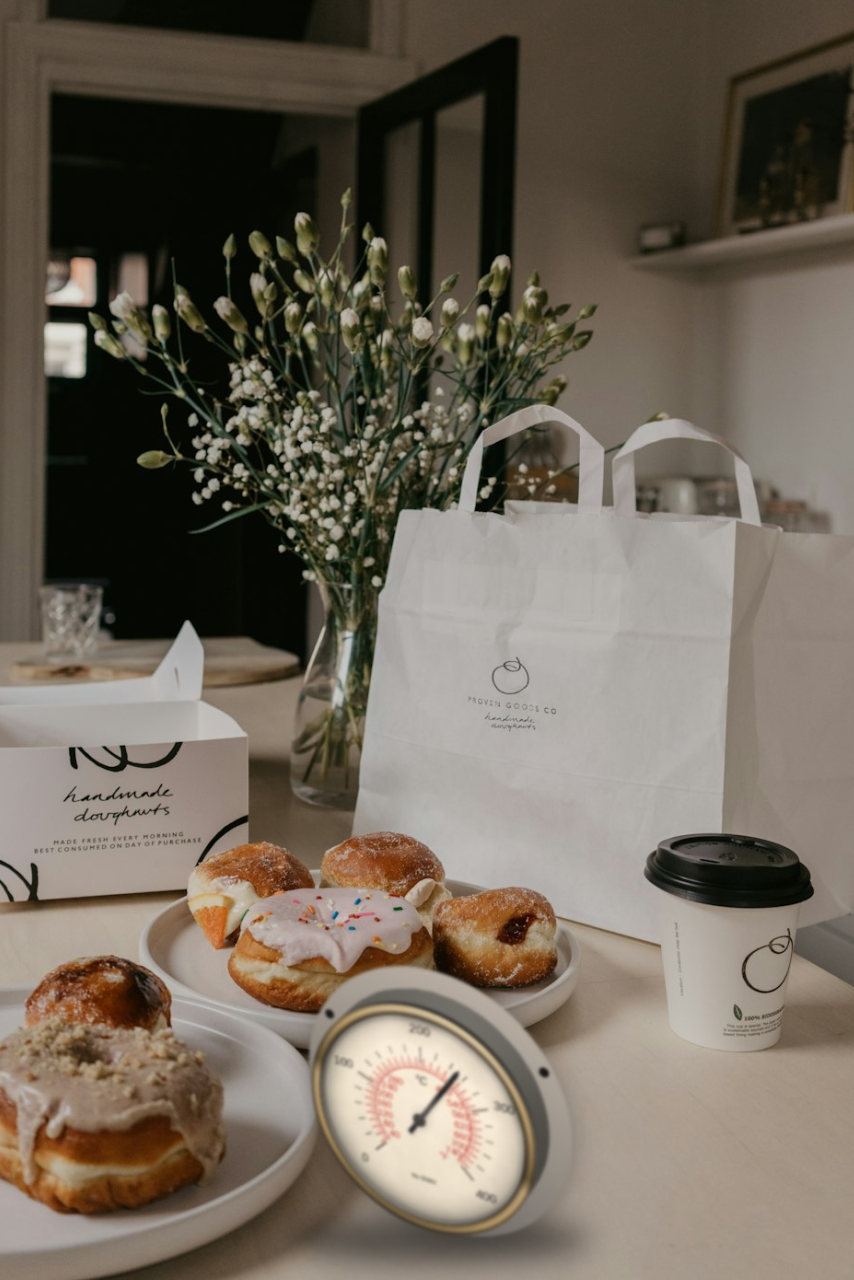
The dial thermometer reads 250 °C
